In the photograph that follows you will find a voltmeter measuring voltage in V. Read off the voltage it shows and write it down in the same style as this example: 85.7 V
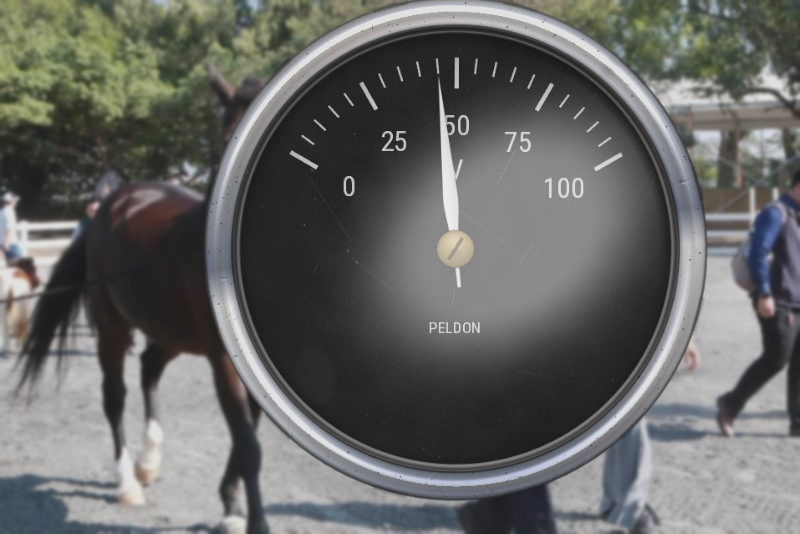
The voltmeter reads 45 V
